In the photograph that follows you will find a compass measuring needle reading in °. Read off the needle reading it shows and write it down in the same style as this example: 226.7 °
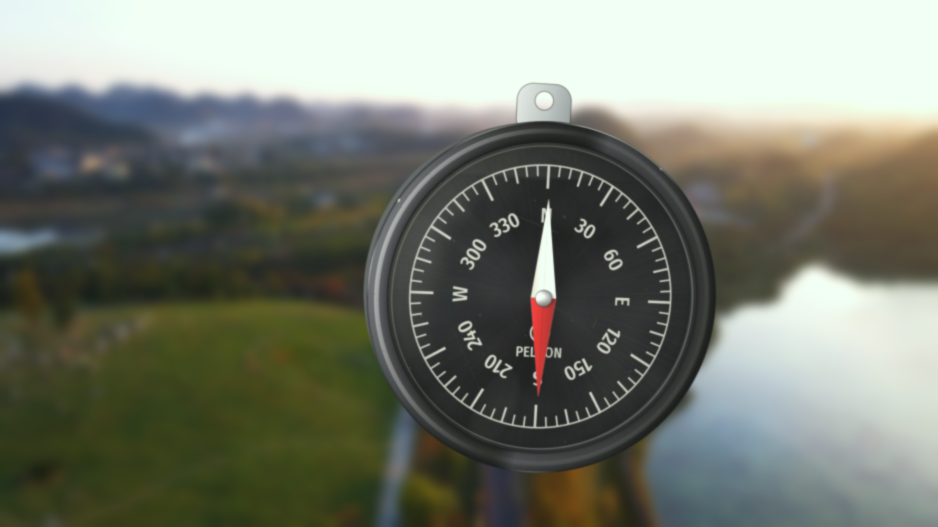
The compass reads 180 °
